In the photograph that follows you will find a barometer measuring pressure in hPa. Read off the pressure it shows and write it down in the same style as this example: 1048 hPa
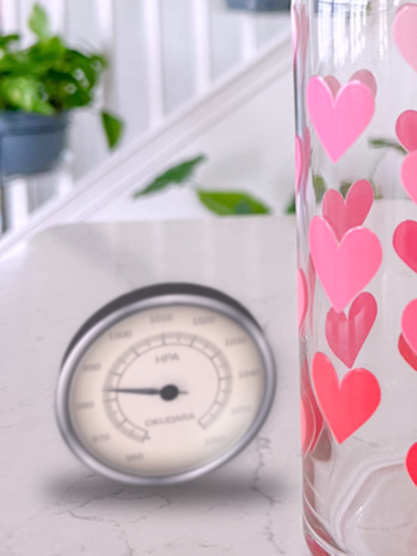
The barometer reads 985 hPa
